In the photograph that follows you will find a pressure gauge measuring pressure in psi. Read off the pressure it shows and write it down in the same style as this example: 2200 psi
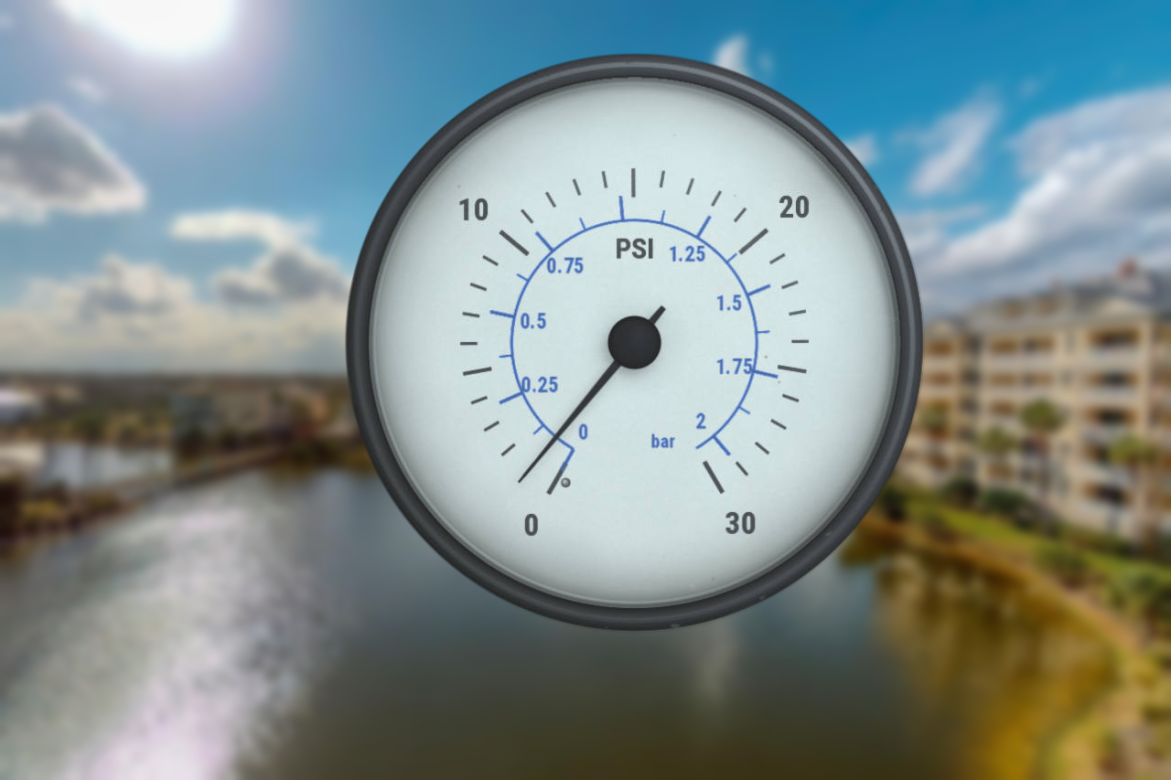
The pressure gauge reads 1 psi
